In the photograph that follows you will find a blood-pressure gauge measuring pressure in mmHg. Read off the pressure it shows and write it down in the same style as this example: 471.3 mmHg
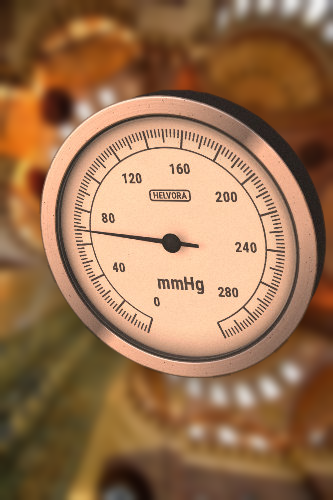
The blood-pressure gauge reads 70 mmHg
